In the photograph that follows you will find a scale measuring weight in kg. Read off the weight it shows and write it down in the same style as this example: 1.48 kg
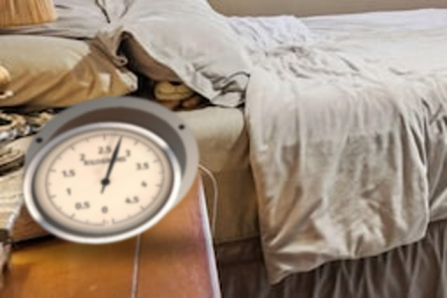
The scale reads 2.75 kg
